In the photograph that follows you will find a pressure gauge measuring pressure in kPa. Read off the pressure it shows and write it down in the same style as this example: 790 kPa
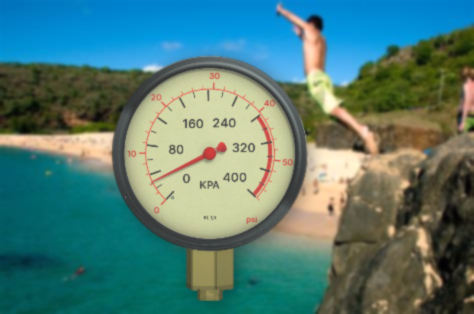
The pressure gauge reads 30 kPa
